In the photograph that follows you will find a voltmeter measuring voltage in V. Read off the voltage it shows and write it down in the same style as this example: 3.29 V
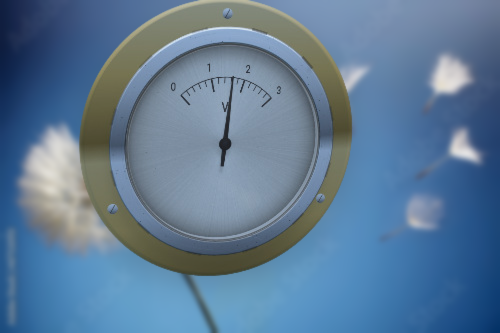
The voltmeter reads 1.6 V
